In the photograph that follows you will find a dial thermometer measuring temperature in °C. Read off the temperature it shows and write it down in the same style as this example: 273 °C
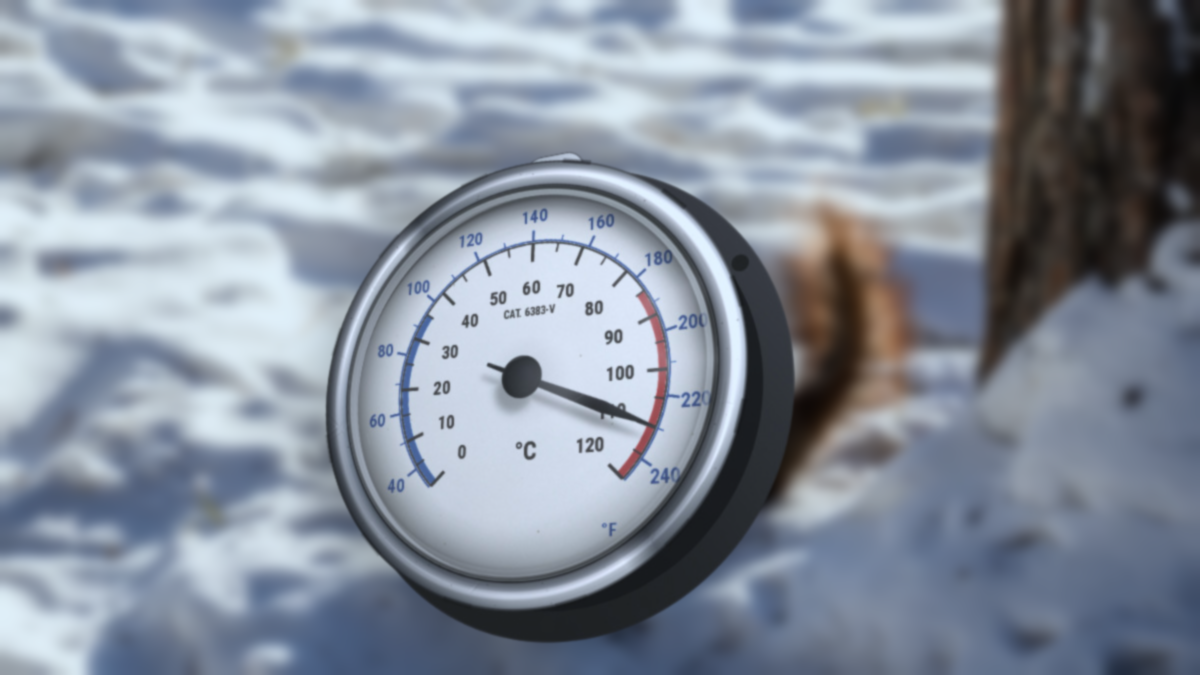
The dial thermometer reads 110 °C
